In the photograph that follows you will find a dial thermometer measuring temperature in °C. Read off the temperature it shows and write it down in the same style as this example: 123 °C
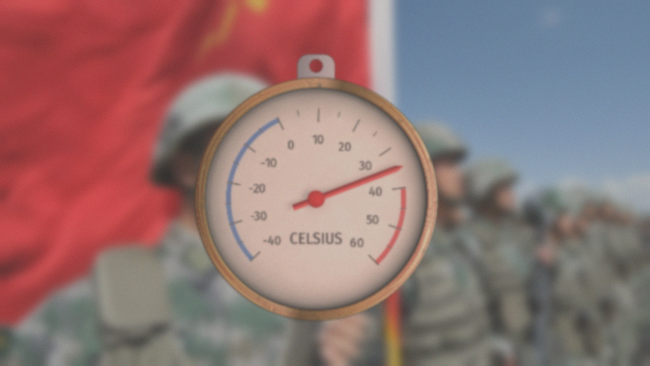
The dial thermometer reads 35 °C
